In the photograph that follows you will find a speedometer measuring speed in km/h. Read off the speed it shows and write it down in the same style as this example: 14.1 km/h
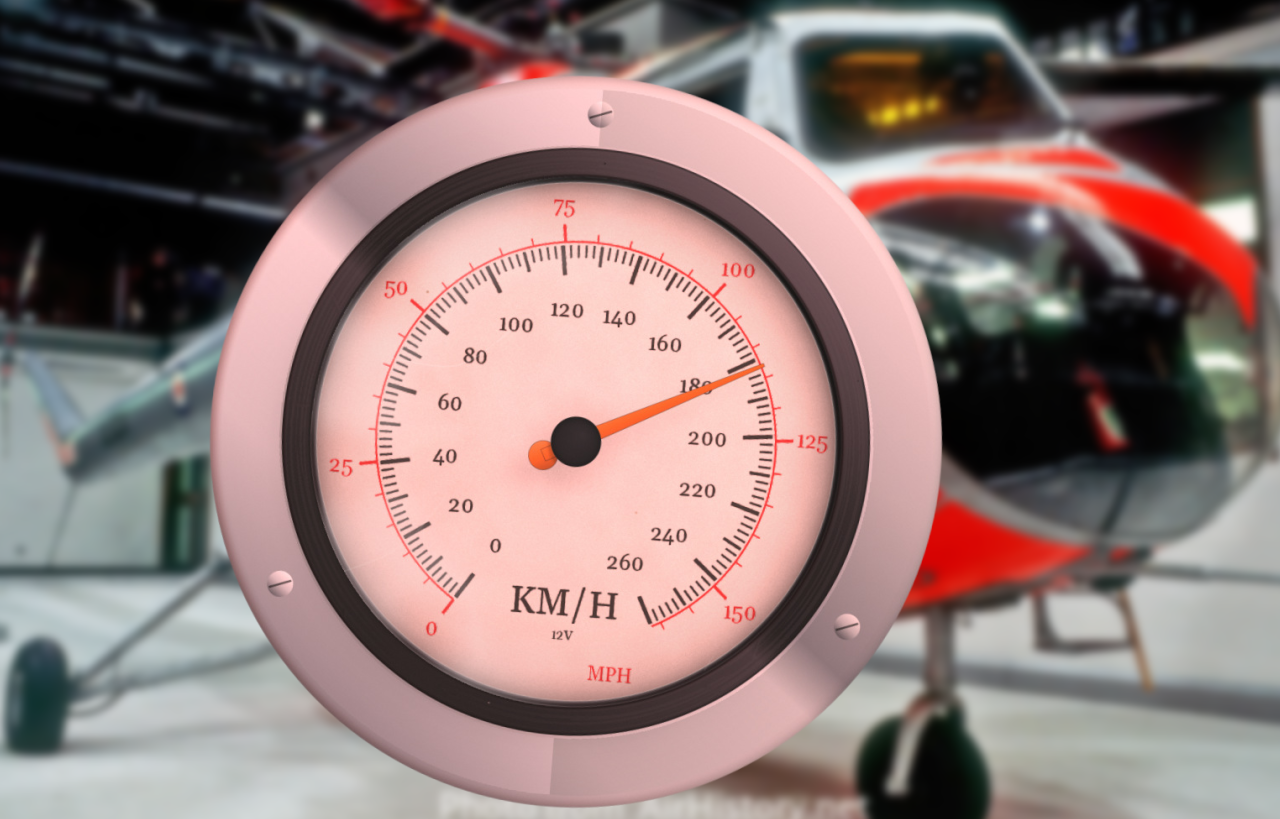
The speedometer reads 182 km/h
